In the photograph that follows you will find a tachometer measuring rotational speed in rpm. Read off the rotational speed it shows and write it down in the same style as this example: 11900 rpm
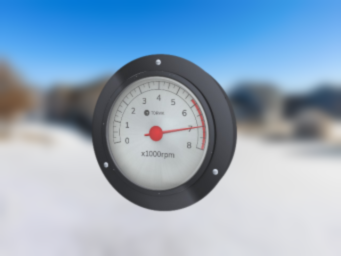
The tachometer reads 7000 rpm
